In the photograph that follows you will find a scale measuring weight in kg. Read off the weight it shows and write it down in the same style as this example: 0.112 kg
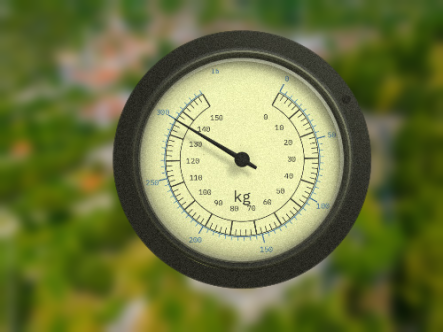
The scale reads 136 kg
